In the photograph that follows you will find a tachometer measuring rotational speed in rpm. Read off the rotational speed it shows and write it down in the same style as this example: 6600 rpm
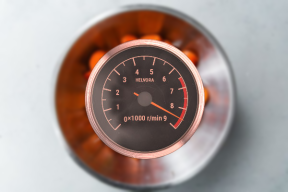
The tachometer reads 8500 rpm
